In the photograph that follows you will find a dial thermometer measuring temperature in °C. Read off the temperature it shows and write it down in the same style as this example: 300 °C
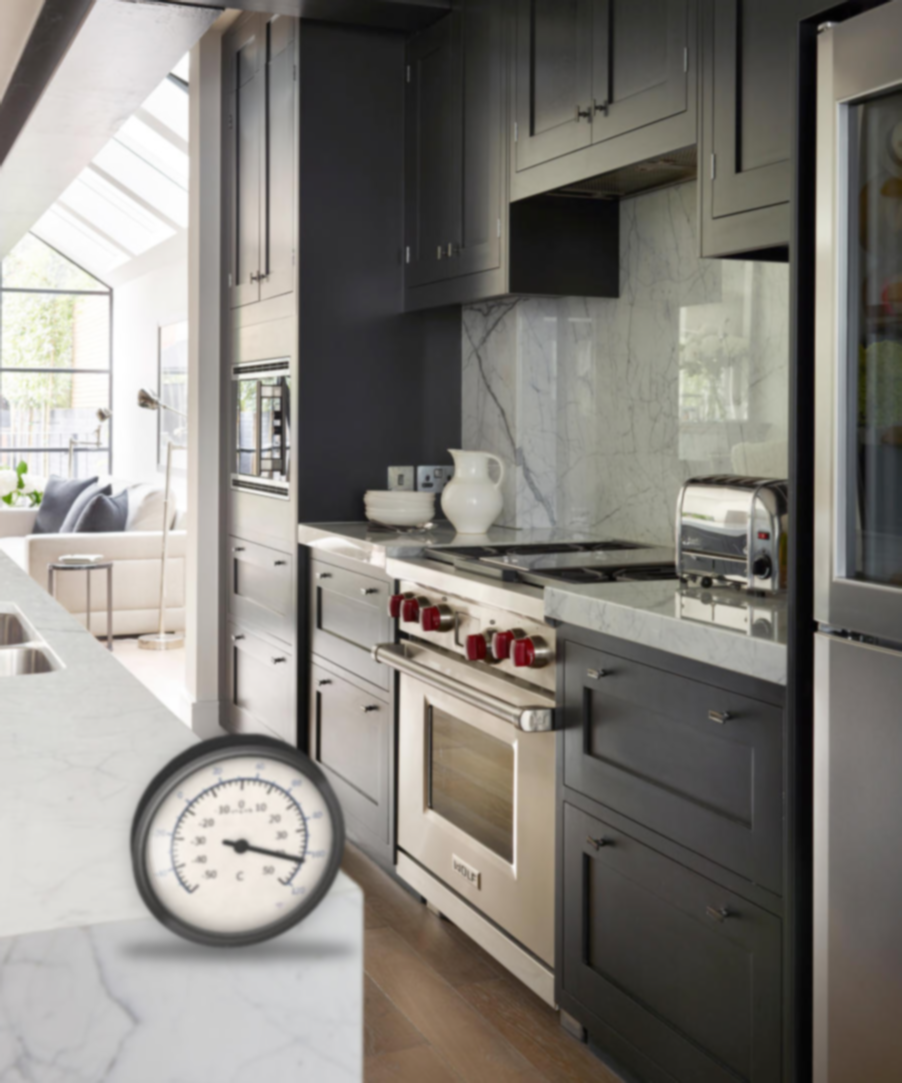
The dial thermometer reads 40 °C
